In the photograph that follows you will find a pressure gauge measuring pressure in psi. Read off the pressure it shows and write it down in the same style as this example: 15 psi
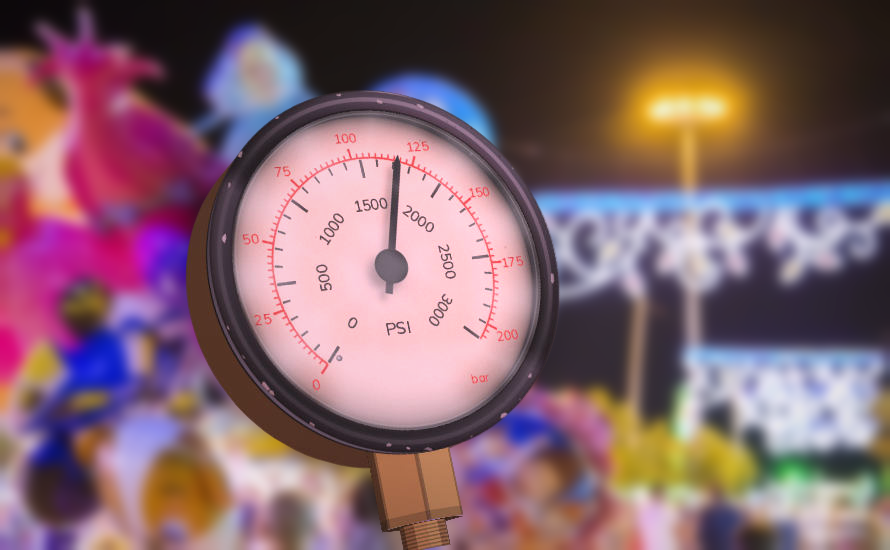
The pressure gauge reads 1700 psi
